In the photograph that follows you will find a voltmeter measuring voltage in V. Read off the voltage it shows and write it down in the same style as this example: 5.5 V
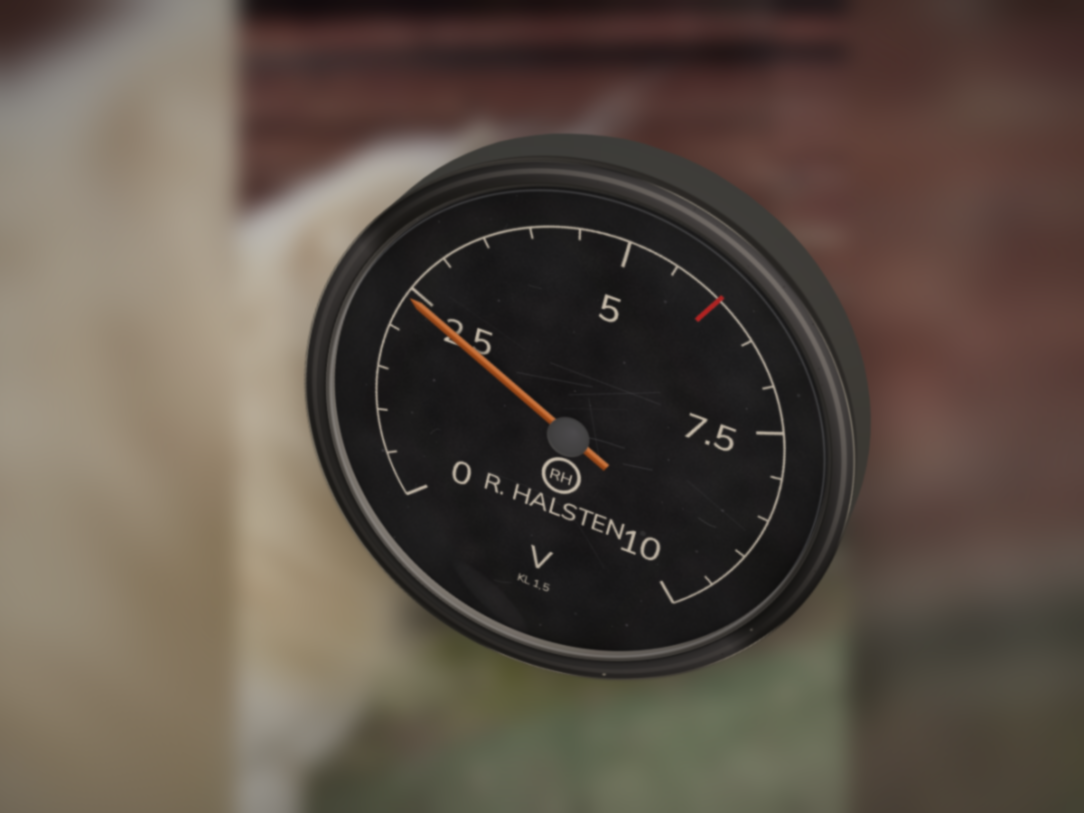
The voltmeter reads 2.5 V
